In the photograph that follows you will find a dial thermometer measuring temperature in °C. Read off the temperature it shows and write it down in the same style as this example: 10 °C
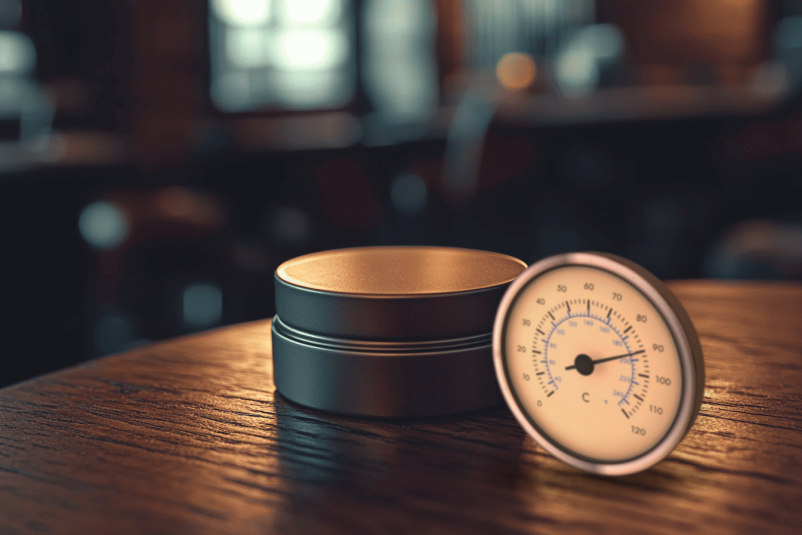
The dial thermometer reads 90 °C
